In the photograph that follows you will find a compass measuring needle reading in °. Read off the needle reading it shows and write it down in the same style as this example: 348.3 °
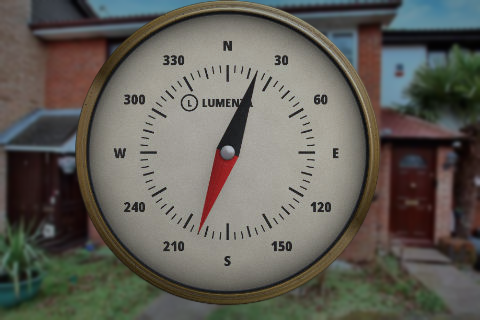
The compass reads 200 °
